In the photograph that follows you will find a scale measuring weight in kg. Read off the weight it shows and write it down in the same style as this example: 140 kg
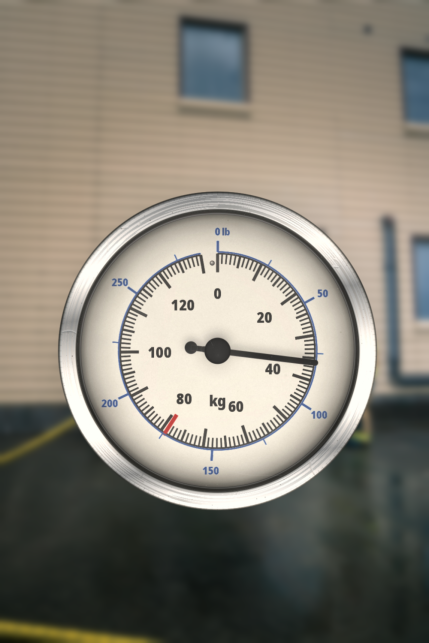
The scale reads 36 kg
